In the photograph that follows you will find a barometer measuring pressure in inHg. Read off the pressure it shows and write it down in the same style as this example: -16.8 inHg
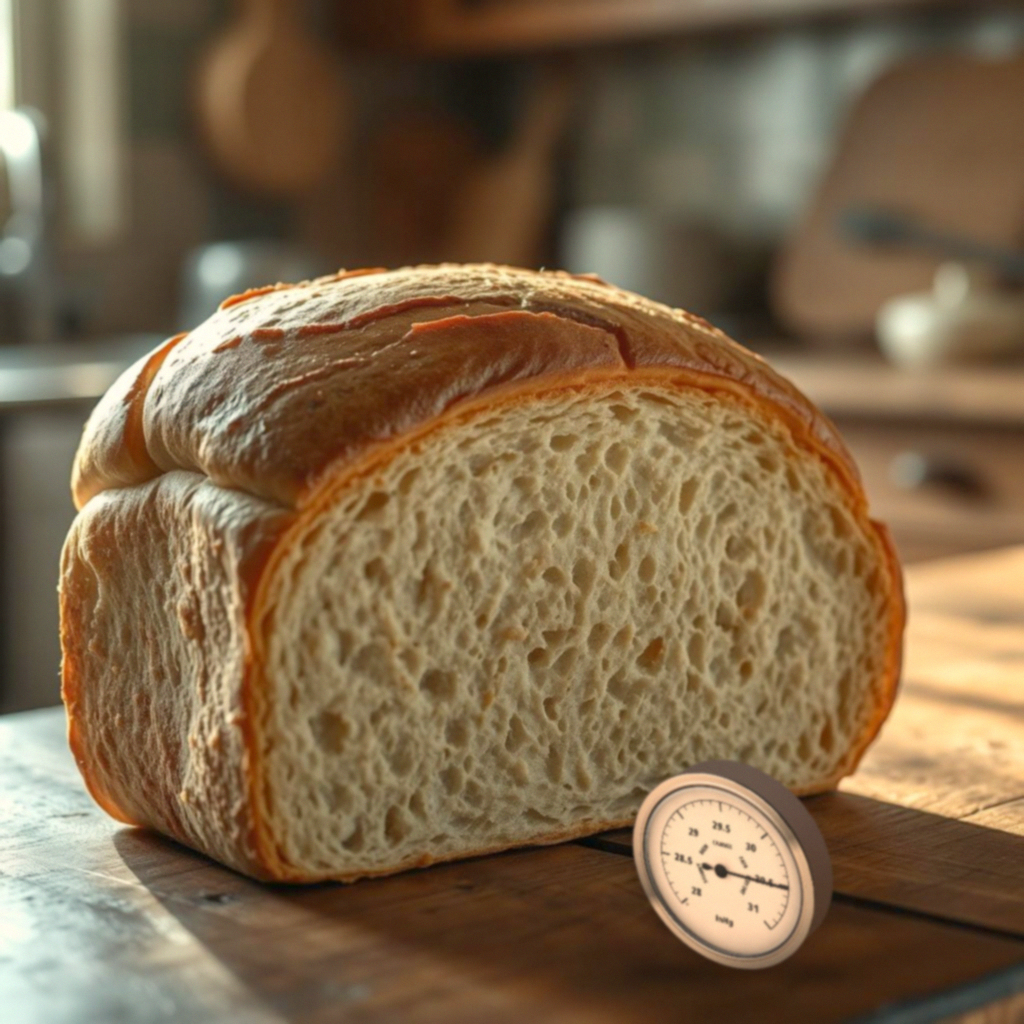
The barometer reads 30.5 inHg
